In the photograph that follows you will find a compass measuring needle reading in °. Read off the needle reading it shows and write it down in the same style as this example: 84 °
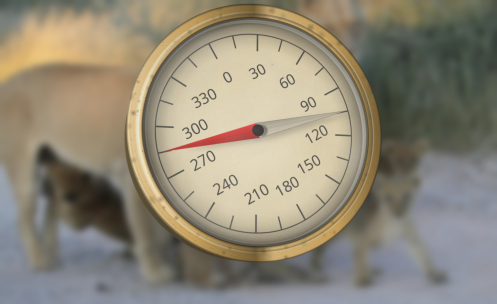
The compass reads 285 °
